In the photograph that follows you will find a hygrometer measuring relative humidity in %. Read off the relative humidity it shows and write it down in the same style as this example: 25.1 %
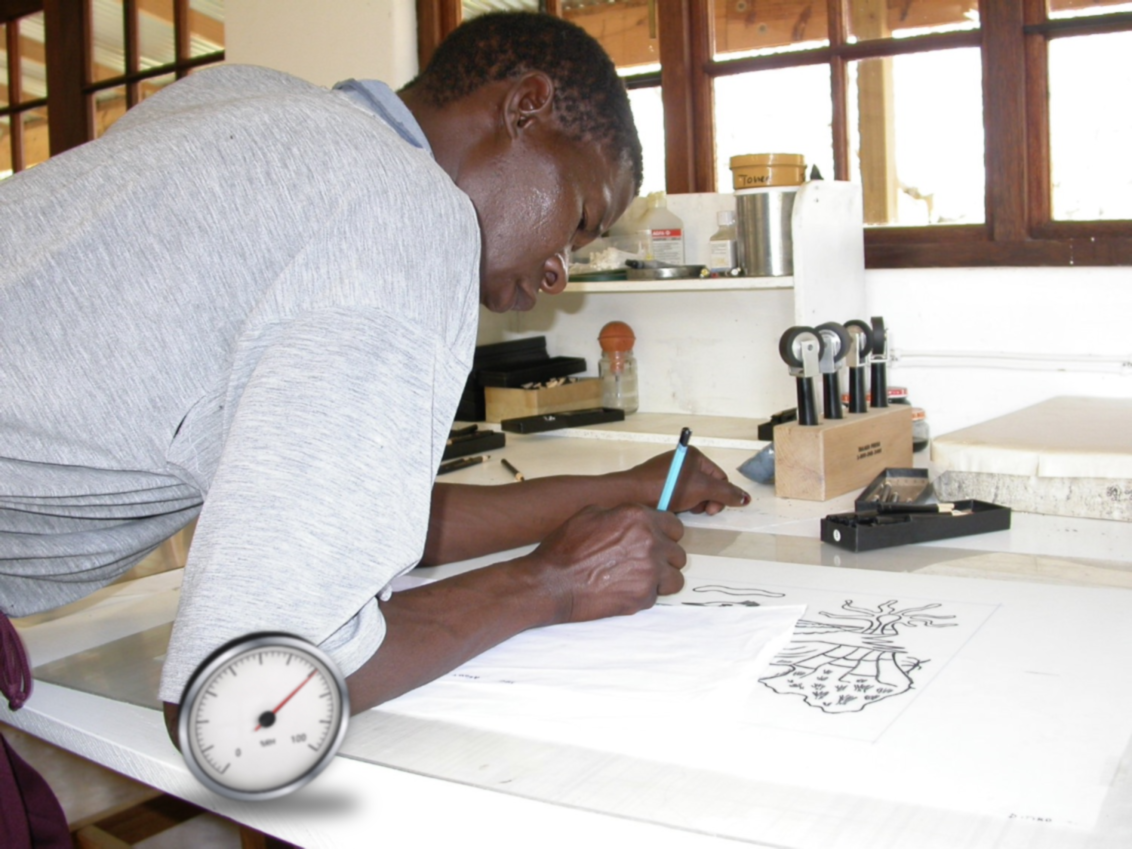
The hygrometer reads 70 %
